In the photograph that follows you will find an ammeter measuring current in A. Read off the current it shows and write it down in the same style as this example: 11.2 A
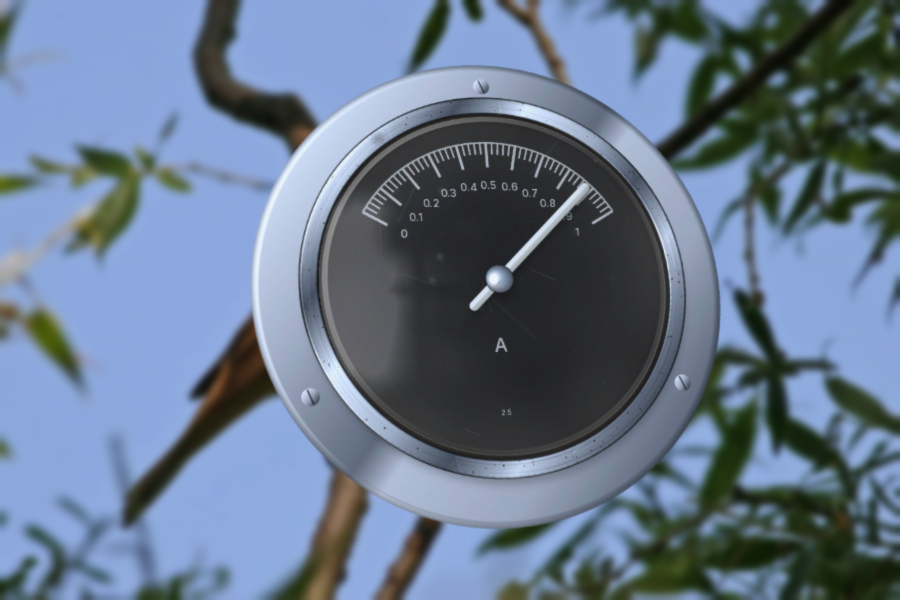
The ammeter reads 0.88 A
